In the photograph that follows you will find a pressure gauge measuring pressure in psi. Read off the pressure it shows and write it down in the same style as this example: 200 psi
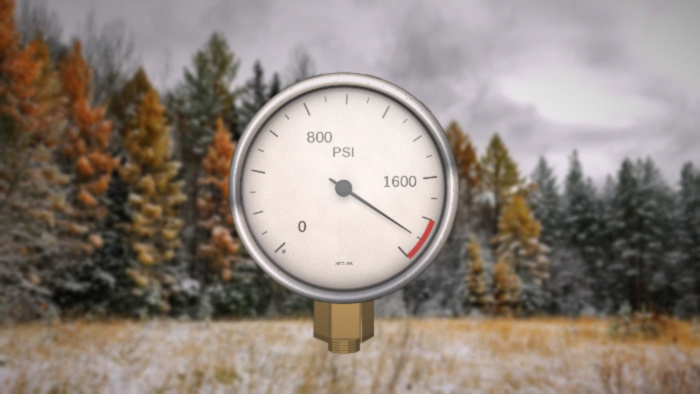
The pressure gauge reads 1900 psi
